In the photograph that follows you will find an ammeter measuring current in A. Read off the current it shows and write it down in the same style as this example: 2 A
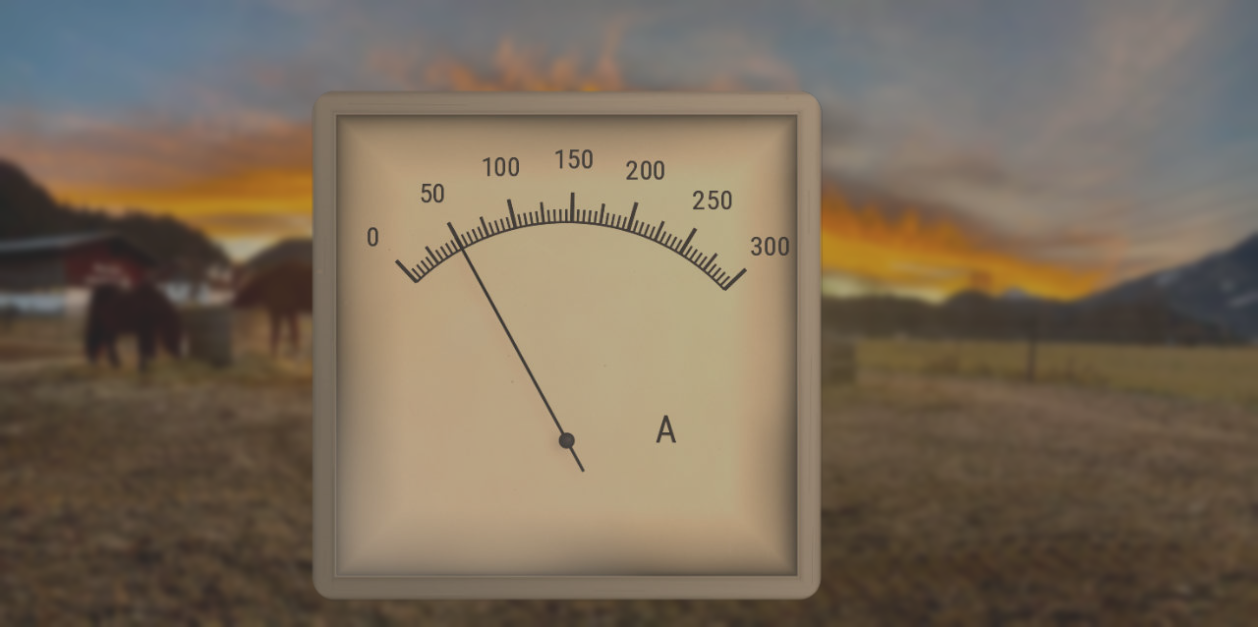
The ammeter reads 50 A
